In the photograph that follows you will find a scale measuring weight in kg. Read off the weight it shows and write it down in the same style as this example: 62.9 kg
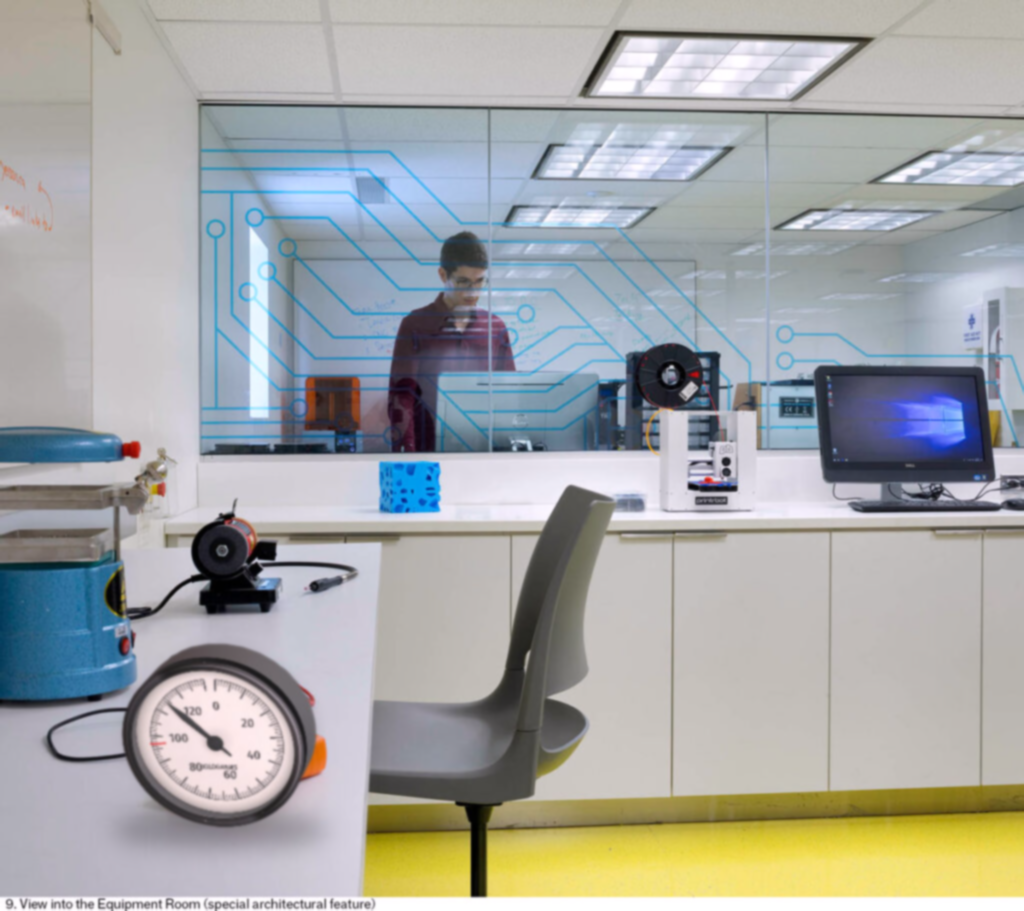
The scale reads 115 kg
